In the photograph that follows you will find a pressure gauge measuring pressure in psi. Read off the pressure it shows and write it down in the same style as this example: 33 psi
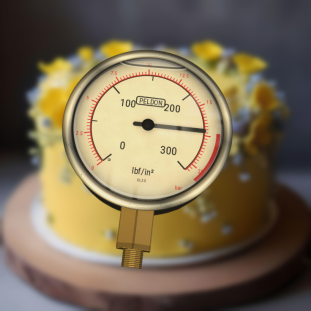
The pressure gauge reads 250 psi
